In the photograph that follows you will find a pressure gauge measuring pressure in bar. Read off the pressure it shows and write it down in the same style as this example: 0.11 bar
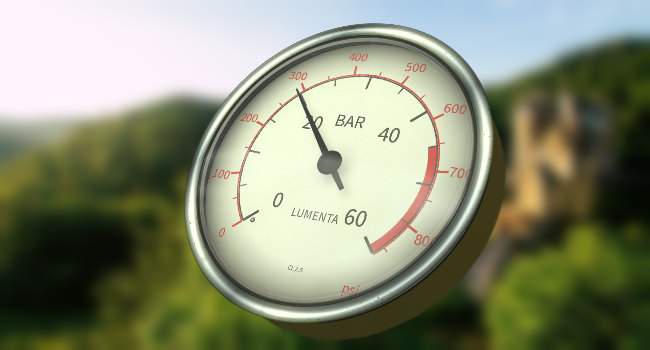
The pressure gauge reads 20 bar
